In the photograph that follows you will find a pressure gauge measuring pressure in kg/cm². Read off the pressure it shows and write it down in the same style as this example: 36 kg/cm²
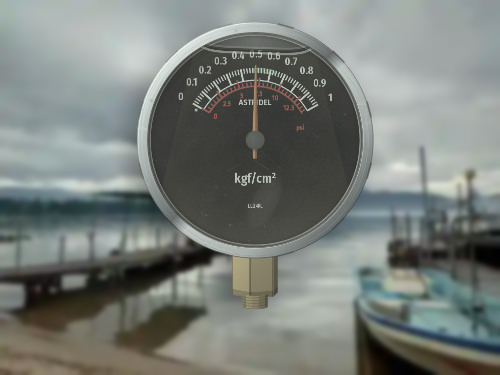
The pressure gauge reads 0.5 kg/cm²
